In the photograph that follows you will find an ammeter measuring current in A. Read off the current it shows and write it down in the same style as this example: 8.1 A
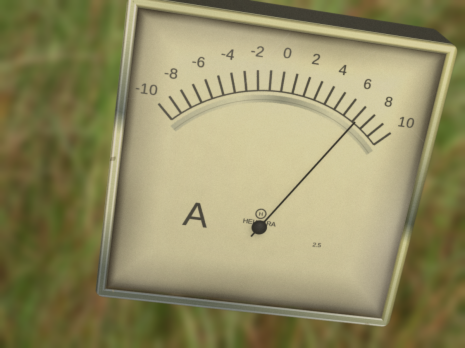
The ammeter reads 7 A
